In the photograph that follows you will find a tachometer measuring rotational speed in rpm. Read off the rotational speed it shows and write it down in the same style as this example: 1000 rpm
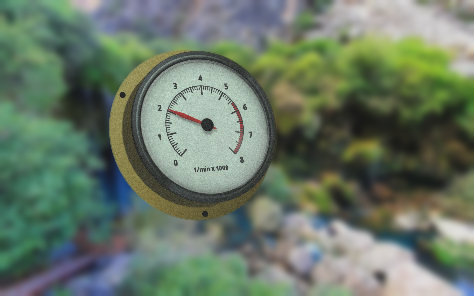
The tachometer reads 2000 rpm
